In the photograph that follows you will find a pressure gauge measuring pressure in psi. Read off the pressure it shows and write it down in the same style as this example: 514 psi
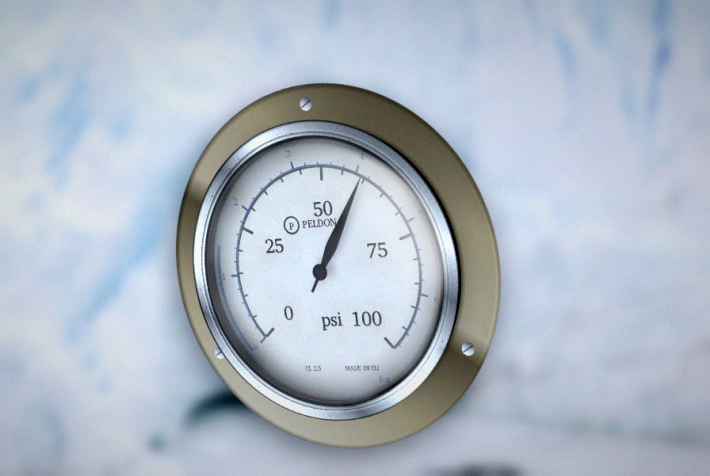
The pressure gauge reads 60 psi
